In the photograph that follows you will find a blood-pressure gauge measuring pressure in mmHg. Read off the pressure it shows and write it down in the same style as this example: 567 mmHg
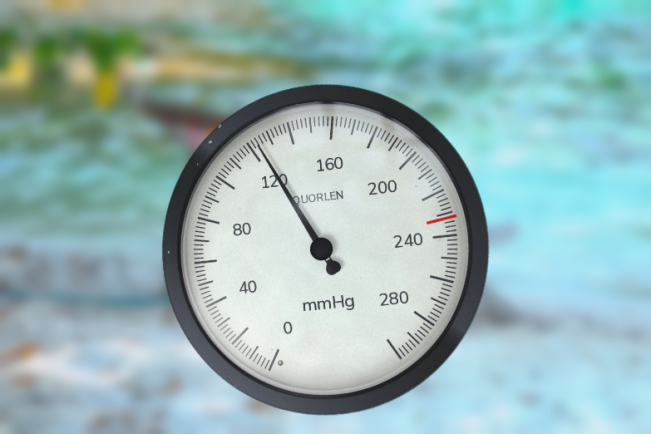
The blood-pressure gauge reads 124 mmHg
